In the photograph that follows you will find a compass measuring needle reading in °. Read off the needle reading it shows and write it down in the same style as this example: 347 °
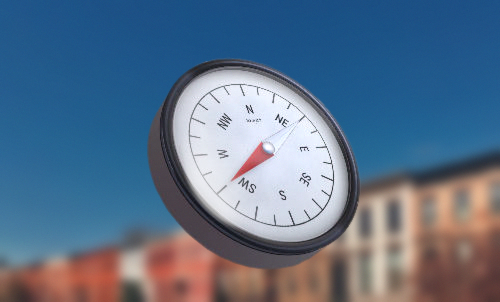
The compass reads 240 °
